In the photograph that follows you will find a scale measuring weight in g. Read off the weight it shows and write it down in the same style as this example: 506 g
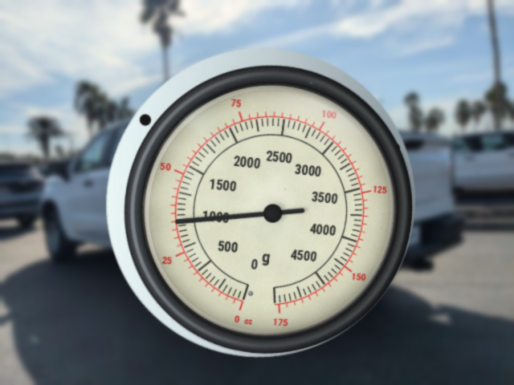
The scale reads 1000 g
